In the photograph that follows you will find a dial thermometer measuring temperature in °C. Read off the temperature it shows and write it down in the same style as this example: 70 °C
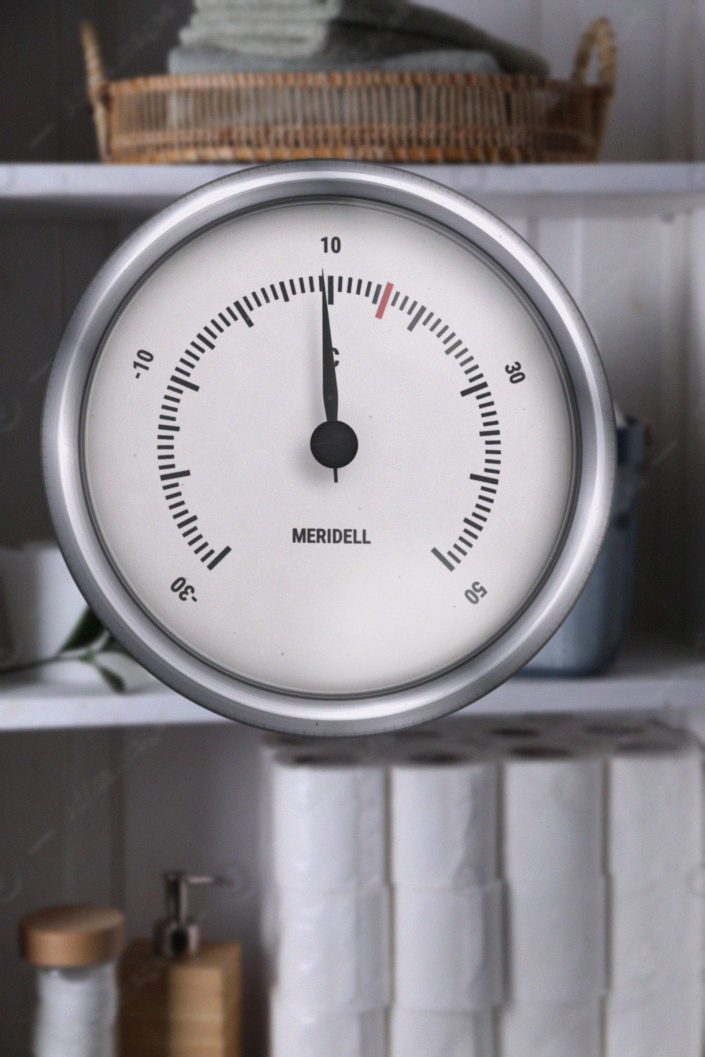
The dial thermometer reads 9 °C
